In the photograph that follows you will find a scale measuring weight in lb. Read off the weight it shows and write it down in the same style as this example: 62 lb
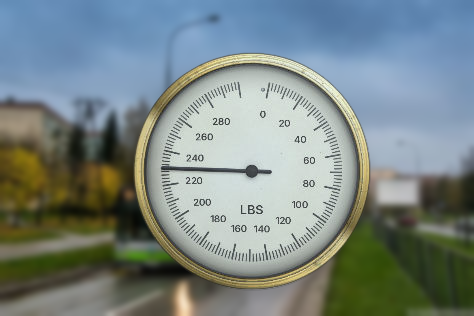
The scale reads 230 lb
